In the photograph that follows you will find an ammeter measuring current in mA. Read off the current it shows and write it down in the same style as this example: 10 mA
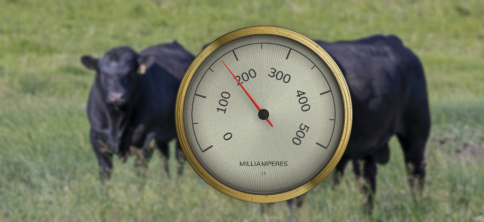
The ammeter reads 175 mA
